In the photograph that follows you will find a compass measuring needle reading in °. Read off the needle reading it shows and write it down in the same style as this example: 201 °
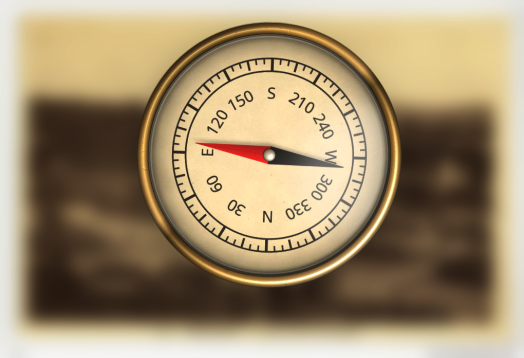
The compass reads 97.5 °
